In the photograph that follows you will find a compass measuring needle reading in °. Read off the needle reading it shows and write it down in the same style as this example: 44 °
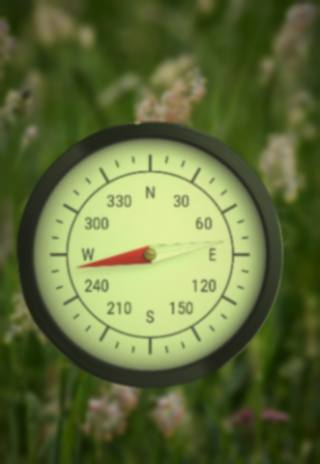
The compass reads 260 °
